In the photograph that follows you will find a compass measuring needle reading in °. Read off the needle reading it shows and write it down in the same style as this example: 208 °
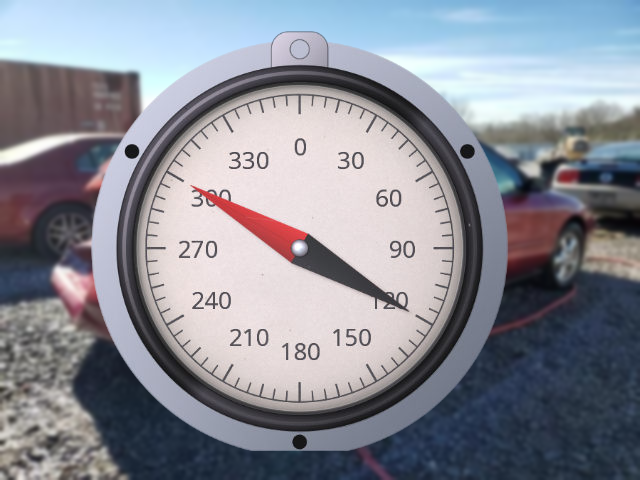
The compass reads 300 °
